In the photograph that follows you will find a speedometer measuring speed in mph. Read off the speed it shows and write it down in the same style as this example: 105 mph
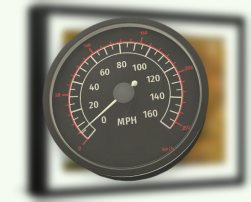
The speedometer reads 5 mph
